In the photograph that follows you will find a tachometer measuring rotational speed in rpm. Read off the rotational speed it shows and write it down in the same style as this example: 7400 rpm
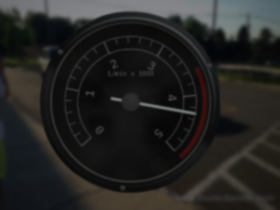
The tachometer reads 4300 rpm
